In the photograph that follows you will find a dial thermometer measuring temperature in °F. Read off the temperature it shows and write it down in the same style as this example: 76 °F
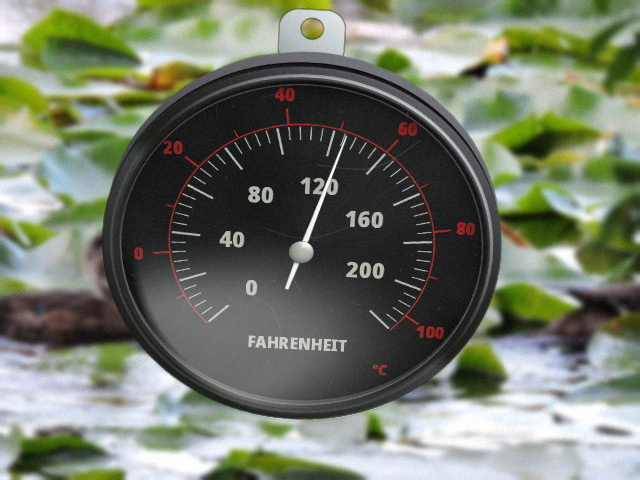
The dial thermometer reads 124 °F
